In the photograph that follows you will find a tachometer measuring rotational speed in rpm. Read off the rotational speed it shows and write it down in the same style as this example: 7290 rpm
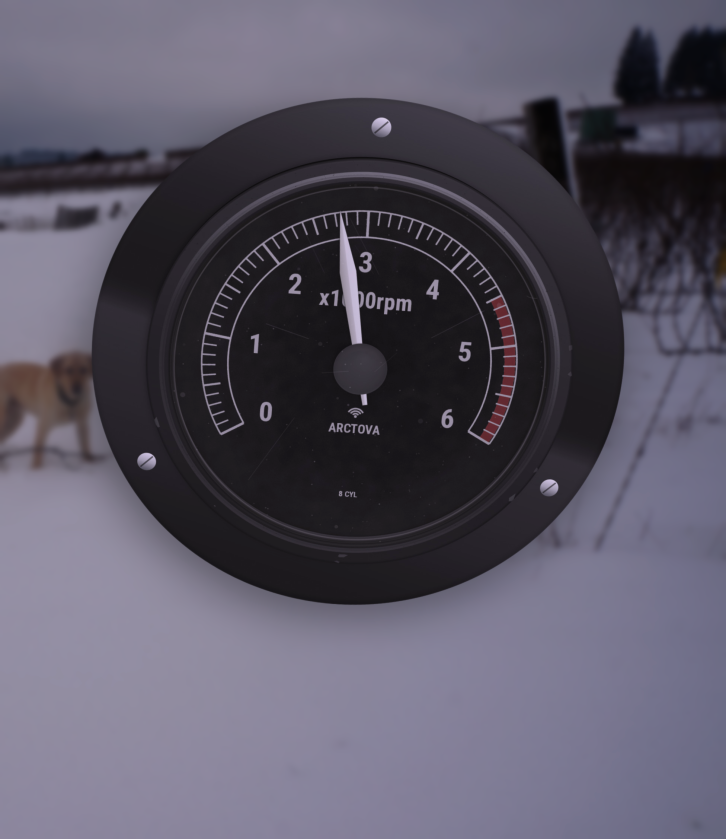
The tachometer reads 2750 rpm
